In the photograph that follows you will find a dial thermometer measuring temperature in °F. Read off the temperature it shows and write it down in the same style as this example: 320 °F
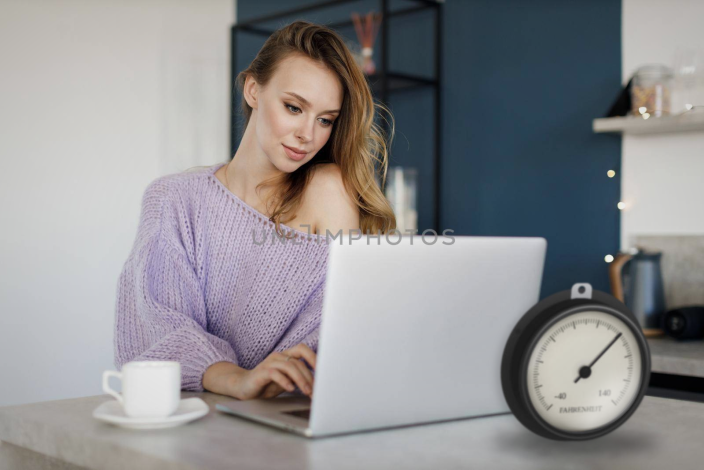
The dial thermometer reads 80 °F
